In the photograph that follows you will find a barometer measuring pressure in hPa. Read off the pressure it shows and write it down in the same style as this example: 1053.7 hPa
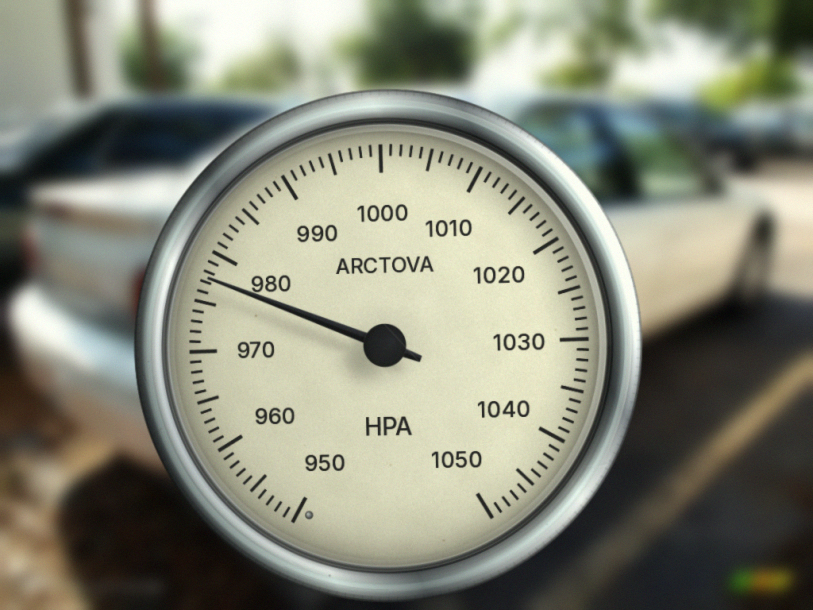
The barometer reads 977.5 hPa
